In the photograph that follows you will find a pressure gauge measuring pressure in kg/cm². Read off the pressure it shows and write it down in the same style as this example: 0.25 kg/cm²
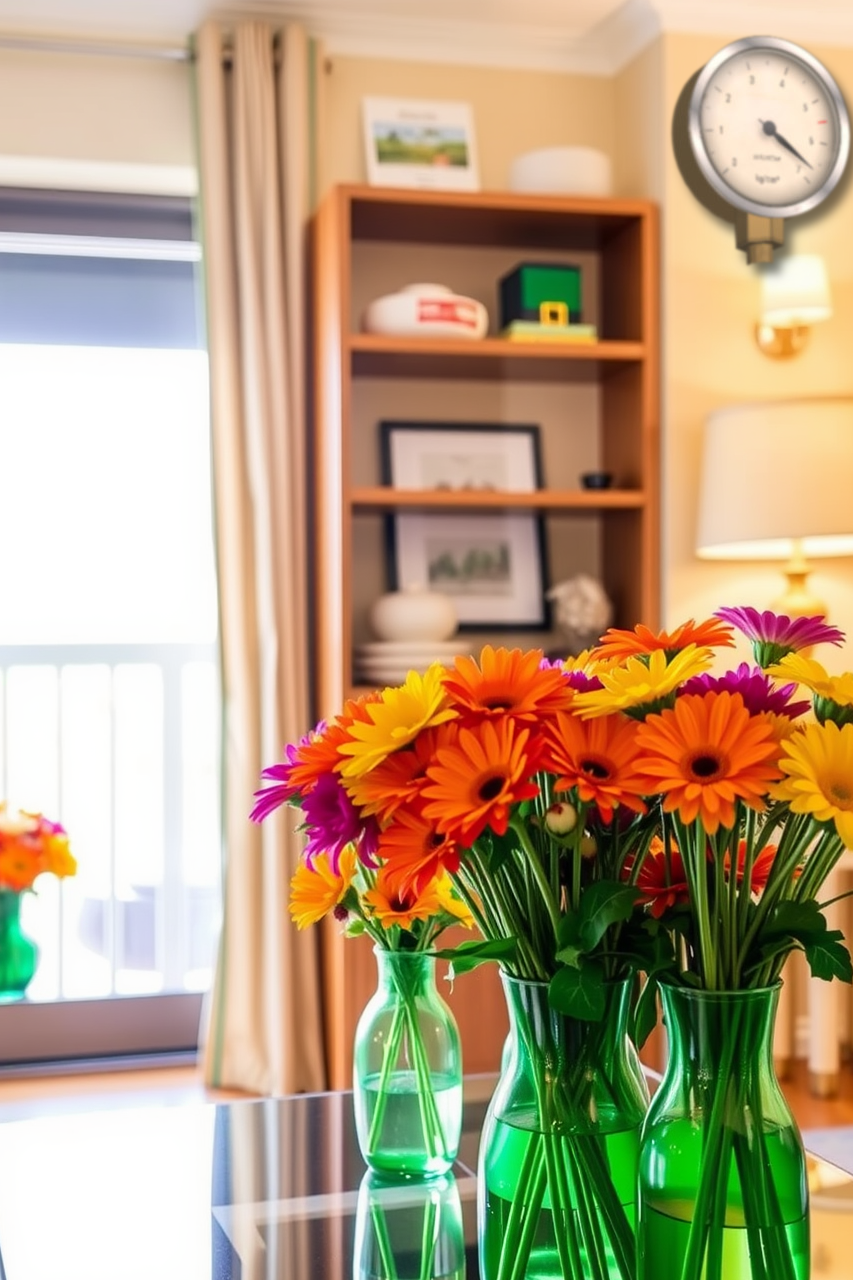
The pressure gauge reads 6.75 kg/cm²
